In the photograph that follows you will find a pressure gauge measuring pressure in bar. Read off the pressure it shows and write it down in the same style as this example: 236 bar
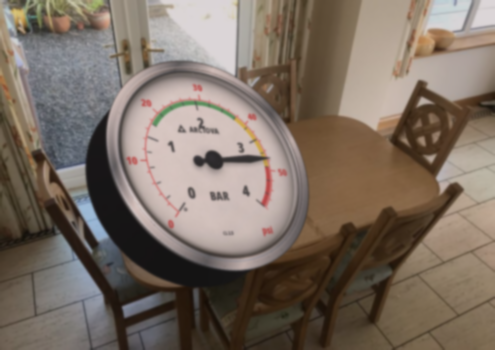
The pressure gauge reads 3.3 bar
